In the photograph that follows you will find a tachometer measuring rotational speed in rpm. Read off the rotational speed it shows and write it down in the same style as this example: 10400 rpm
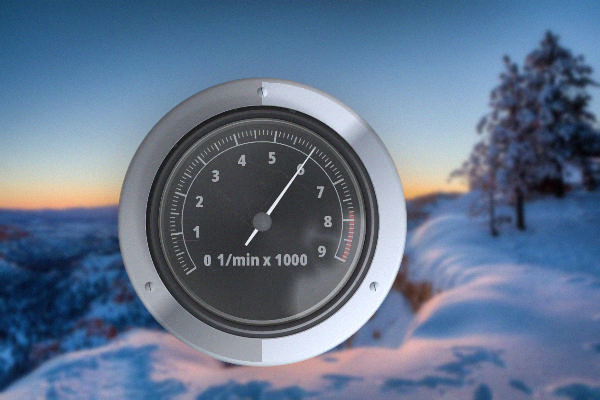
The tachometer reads 6000 rpm
